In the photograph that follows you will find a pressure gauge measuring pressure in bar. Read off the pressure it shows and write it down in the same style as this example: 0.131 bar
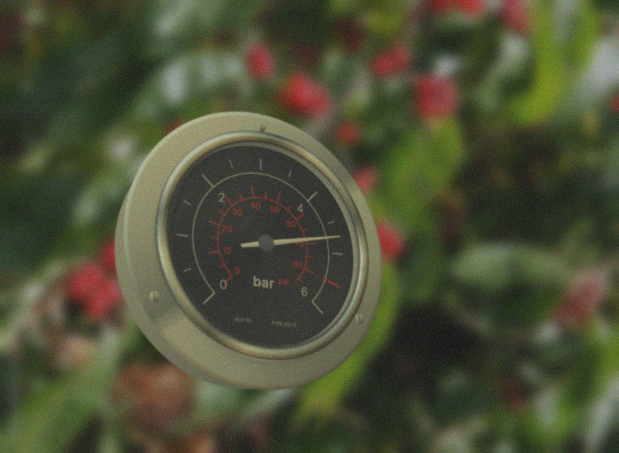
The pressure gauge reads 4.75 bar
